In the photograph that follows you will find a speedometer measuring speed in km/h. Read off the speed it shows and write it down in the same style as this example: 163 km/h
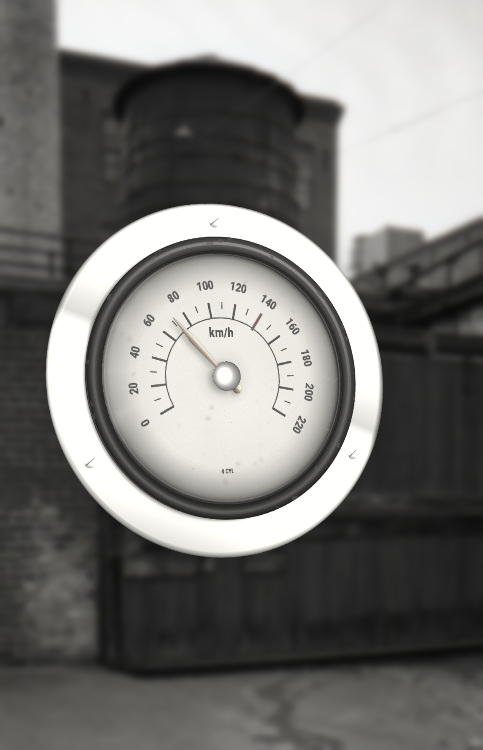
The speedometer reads 70 km/h
